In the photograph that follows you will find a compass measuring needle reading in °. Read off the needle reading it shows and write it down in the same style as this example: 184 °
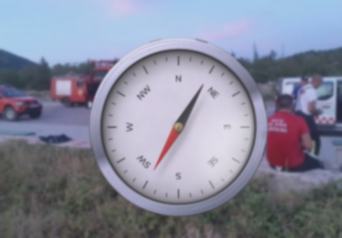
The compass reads 210 °
